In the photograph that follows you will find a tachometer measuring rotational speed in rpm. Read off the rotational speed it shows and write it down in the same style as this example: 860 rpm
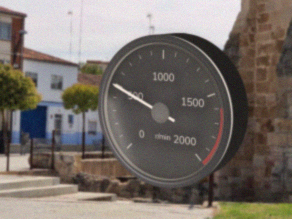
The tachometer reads 500 rpm
